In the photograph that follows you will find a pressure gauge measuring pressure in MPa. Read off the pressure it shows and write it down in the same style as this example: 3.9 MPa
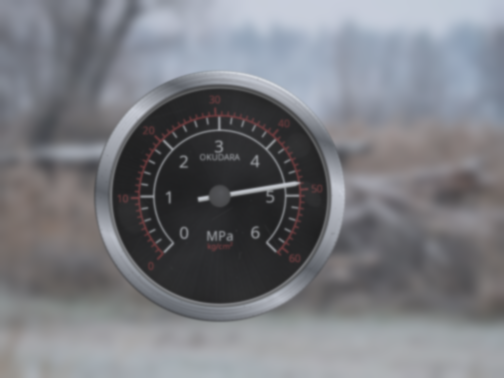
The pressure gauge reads 4.8 MPa
